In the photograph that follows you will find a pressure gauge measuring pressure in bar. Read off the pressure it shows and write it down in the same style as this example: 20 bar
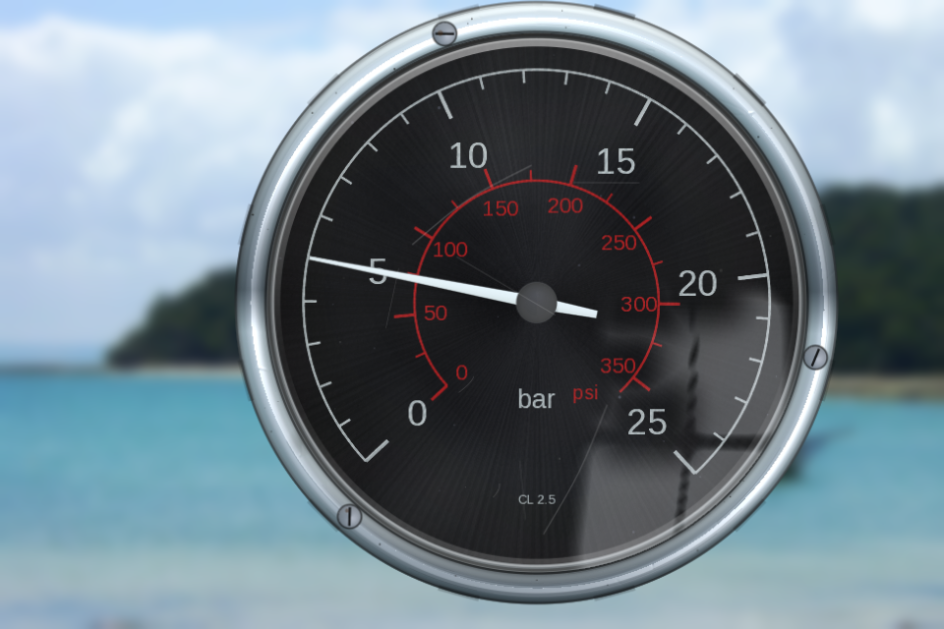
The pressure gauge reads 5 bar
